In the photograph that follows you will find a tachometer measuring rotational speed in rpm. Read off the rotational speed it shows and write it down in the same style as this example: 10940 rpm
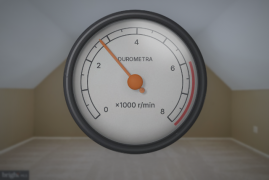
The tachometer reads 2750 rpm
